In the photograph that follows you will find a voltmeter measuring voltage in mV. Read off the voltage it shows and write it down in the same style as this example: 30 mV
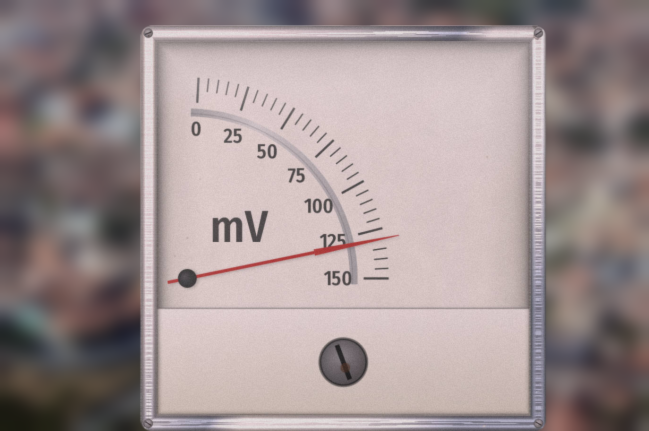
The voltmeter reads 130 mV
